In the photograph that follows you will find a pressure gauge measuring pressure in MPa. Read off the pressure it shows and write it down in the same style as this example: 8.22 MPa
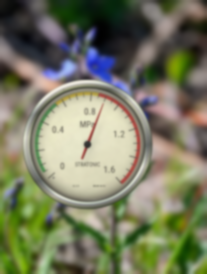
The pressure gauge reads 0.9 MPa
